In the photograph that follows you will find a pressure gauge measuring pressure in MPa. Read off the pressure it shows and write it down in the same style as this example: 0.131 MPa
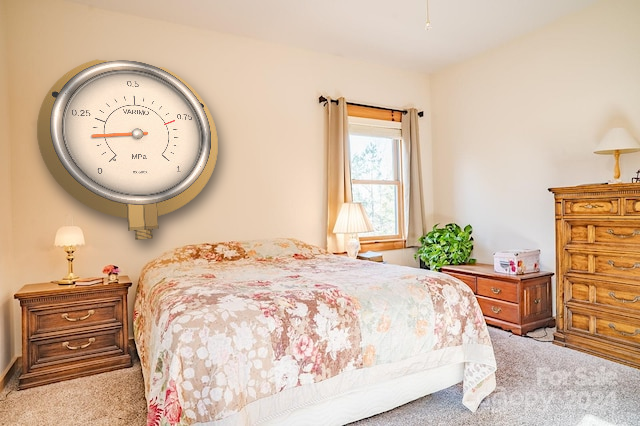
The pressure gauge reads 0.15 MPa
